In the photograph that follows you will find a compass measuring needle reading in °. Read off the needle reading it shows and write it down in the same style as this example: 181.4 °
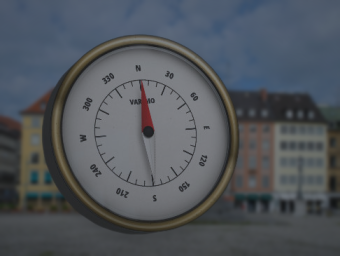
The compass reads 0 °
